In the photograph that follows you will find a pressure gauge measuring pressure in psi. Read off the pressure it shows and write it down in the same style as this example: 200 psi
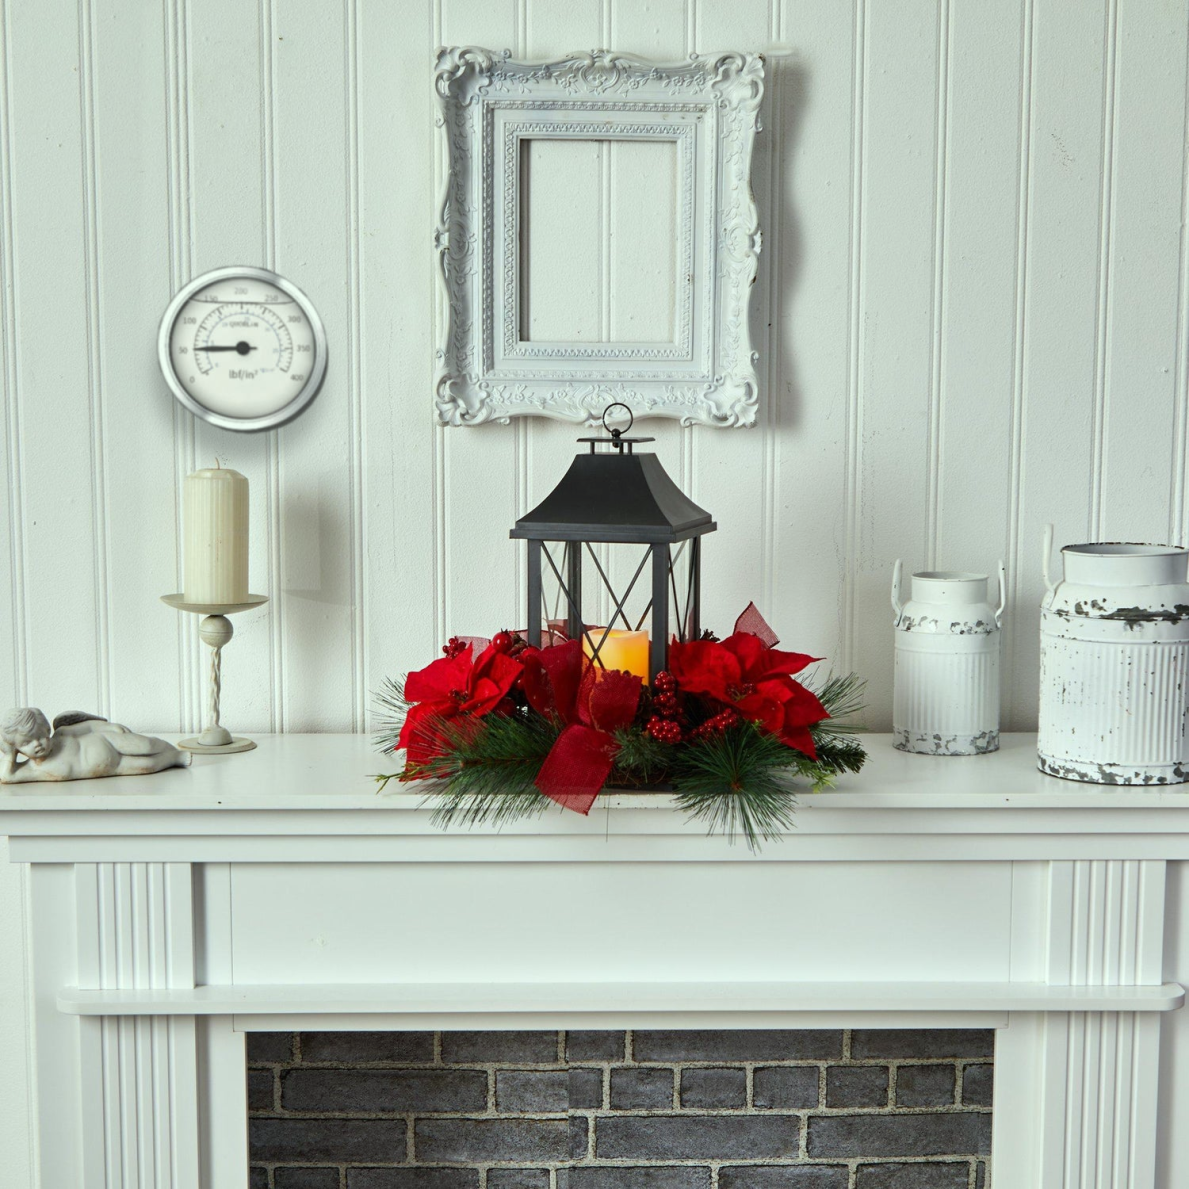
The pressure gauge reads 50 psi
